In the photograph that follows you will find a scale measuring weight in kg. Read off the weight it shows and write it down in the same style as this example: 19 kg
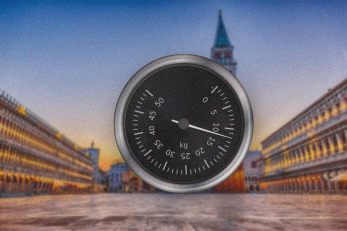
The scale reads 12 kg
